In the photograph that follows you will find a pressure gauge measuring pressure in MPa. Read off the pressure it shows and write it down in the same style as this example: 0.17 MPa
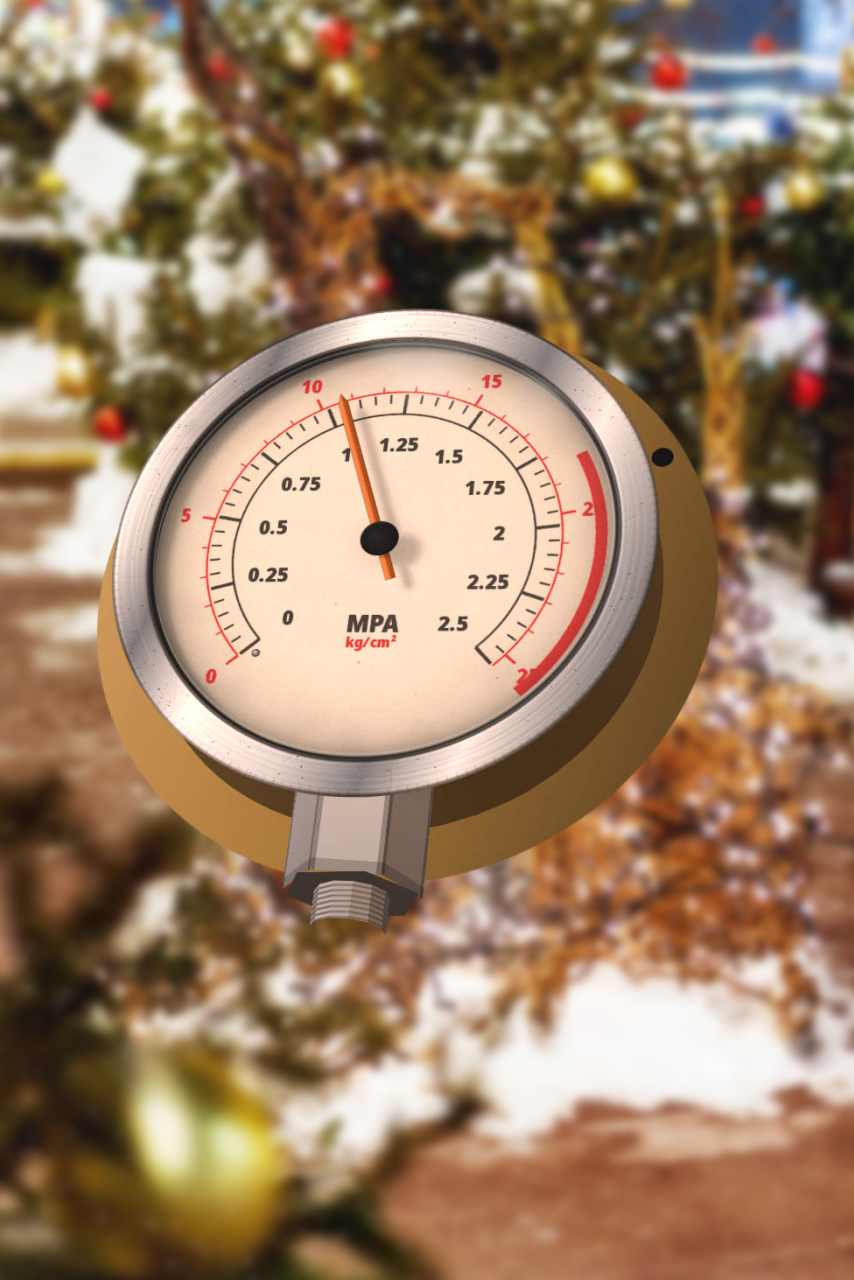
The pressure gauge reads 1.05 MPa
